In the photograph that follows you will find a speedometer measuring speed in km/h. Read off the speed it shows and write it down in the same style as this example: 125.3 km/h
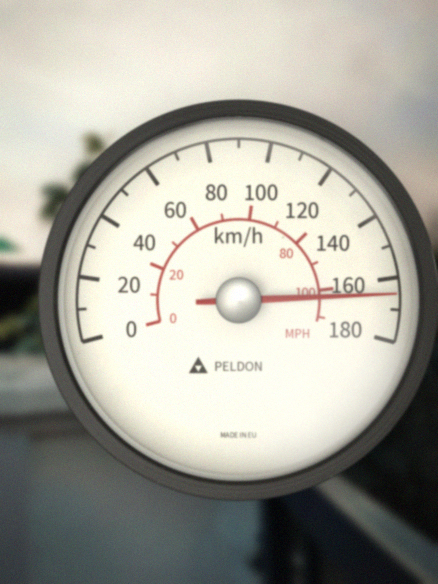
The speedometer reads 165 km/h
